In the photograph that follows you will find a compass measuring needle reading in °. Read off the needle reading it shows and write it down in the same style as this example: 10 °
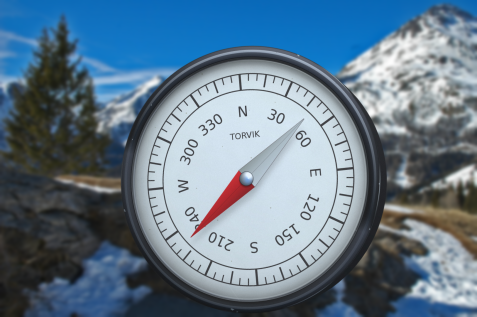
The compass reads 230 °
